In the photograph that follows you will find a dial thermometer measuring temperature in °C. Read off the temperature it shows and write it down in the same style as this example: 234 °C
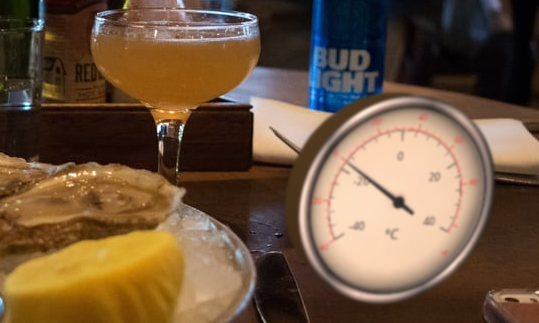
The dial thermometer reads -18 °C
